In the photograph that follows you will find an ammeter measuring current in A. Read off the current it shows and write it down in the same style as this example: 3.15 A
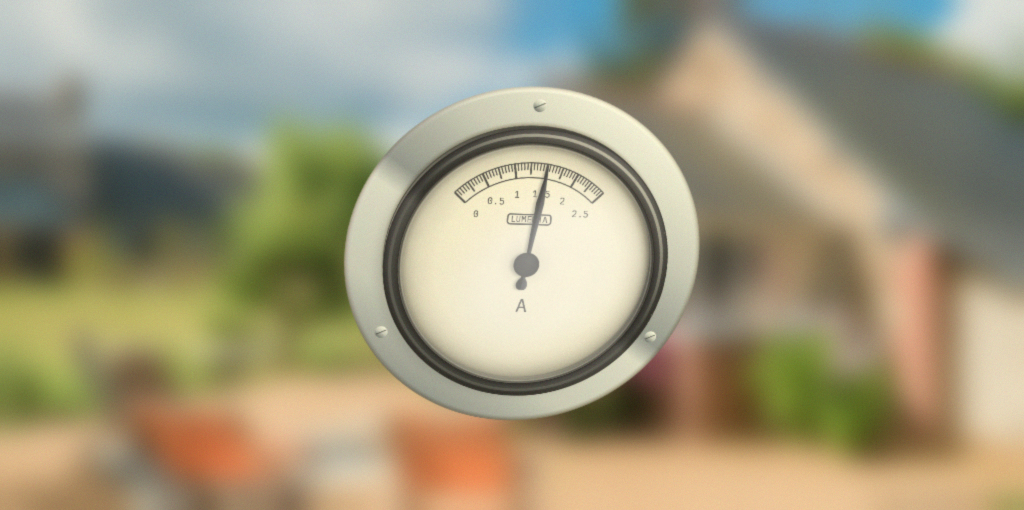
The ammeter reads 1.5 A
